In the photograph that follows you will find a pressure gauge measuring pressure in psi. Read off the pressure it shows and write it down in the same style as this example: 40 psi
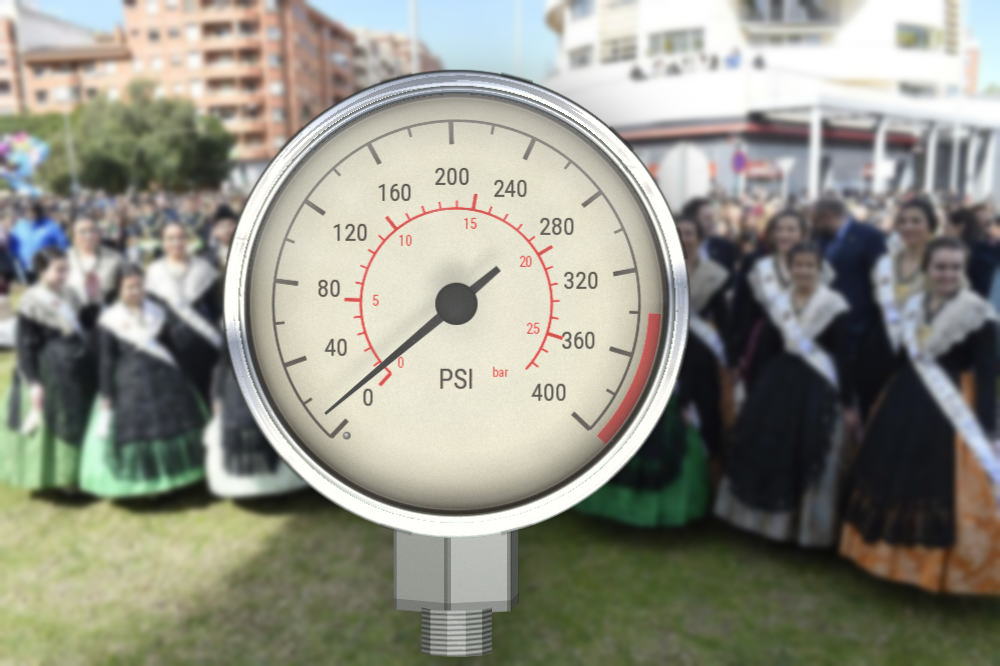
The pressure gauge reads 10 psi
